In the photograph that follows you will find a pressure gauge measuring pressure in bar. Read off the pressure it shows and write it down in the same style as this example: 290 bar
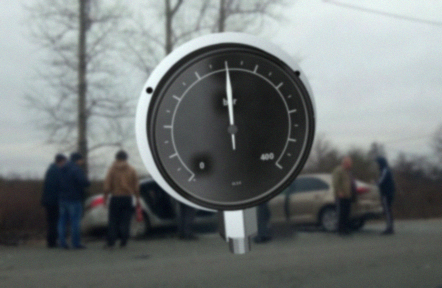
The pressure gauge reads 200 bar
